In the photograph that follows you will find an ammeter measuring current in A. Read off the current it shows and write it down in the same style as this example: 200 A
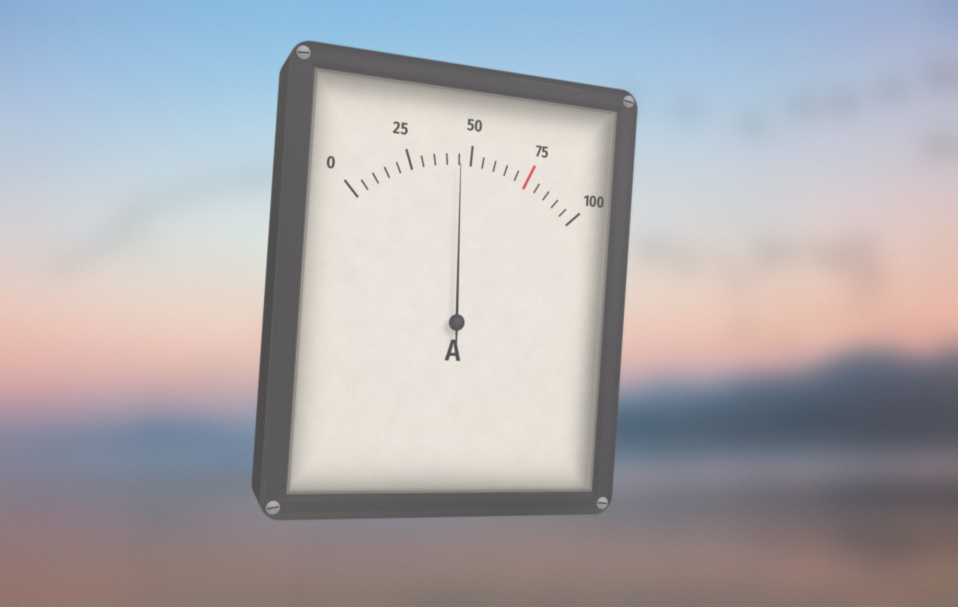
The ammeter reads 45 A
